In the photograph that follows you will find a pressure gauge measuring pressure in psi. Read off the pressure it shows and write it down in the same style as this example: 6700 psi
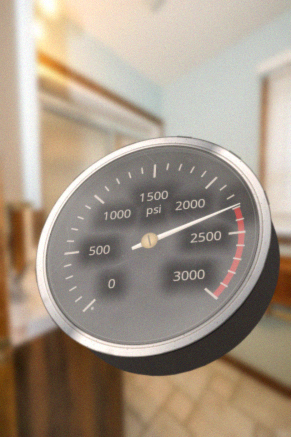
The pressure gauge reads 2300 psi
